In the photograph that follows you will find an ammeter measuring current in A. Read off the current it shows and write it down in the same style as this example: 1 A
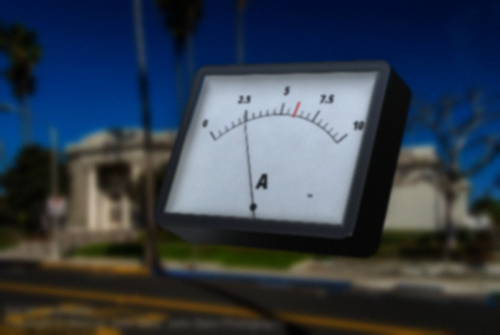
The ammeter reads 2.5 A
